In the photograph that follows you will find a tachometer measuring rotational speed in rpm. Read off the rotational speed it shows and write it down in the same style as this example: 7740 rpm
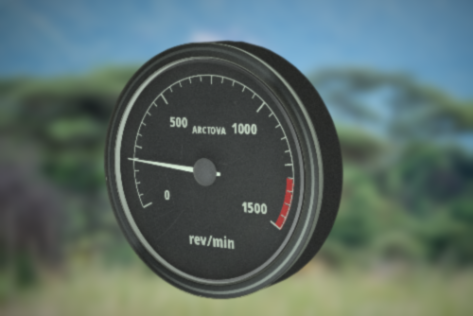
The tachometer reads 200 rpm
